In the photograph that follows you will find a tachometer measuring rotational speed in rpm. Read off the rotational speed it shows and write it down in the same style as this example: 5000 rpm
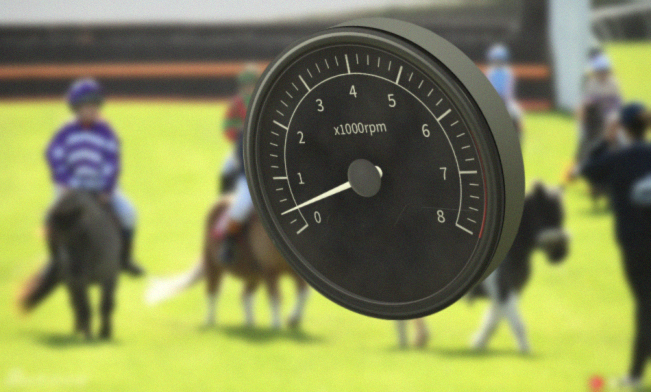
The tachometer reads 400 rpm
